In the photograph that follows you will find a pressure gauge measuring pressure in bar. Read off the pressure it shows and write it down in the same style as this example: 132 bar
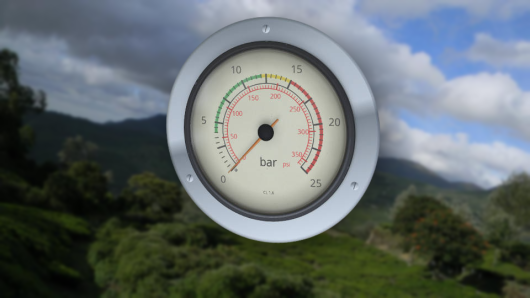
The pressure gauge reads 0 bar
